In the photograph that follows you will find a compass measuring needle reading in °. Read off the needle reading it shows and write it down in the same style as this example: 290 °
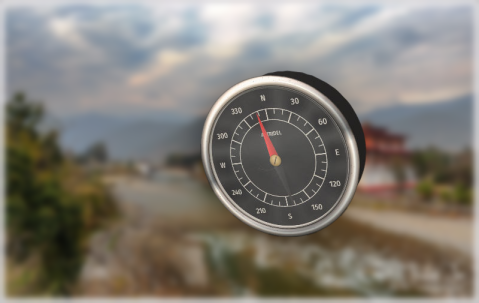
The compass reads 350 °
